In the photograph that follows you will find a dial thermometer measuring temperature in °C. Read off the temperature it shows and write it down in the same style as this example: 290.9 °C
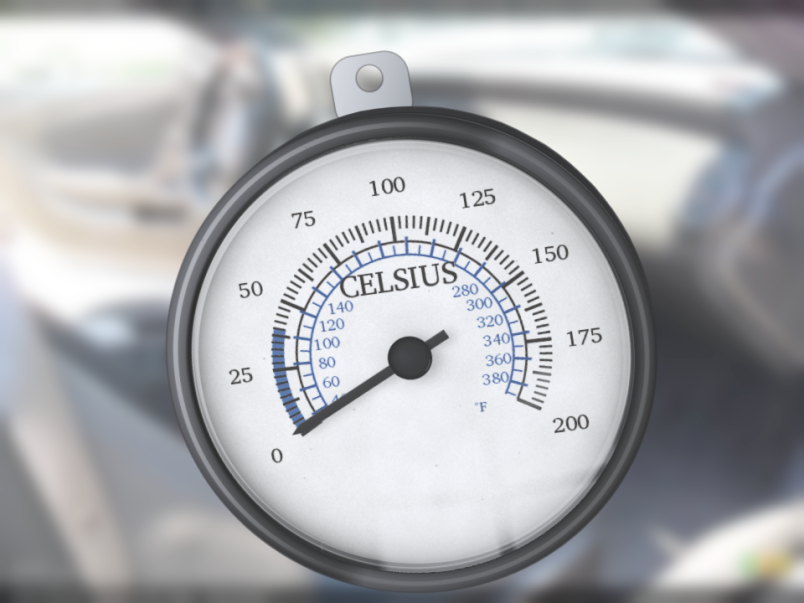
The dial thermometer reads 2.5 °C
